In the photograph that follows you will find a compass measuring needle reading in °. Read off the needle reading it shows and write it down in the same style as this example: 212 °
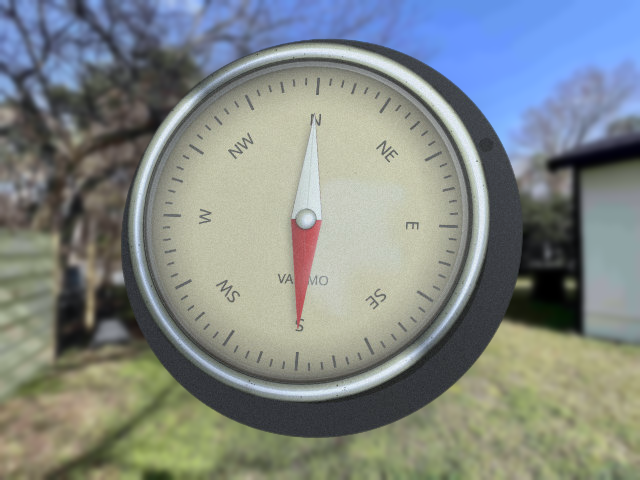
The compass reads 180 °
